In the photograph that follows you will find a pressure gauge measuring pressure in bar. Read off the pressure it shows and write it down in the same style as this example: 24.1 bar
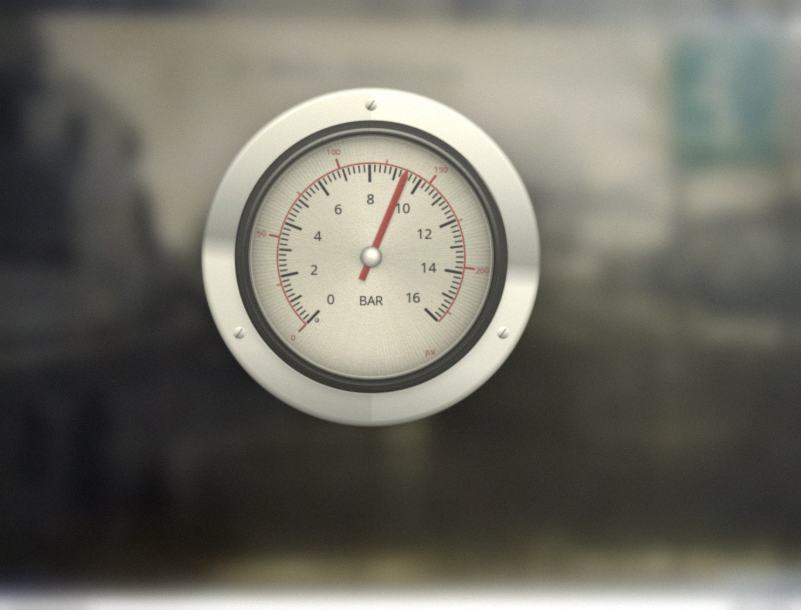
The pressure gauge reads 9.4 bar
